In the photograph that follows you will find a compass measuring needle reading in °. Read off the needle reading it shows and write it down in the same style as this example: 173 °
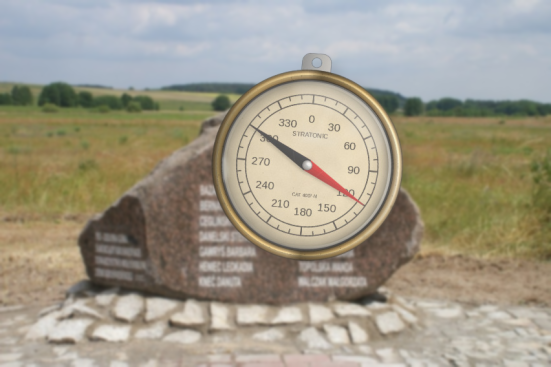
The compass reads 120 °
